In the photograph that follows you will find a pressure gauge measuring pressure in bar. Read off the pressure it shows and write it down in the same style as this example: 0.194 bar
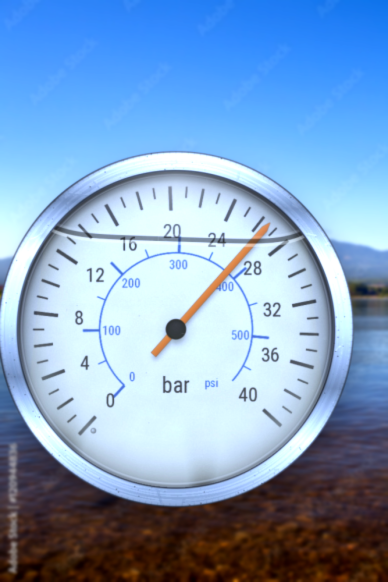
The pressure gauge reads 26.5 bar
